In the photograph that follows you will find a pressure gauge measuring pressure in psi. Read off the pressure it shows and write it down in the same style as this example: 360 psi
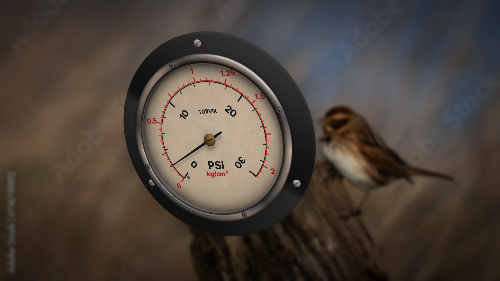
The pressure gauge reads 2 psi
